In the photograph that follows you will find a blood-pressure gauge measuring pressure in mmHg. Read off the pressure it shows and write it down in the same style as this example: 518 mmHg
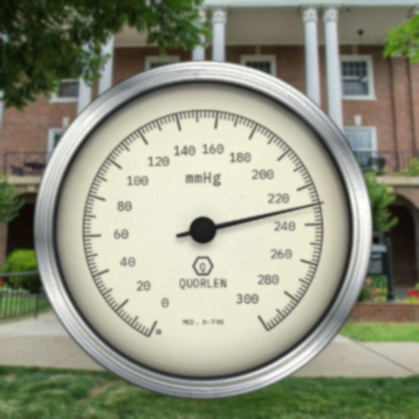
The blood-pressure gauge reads 230 mmHg
